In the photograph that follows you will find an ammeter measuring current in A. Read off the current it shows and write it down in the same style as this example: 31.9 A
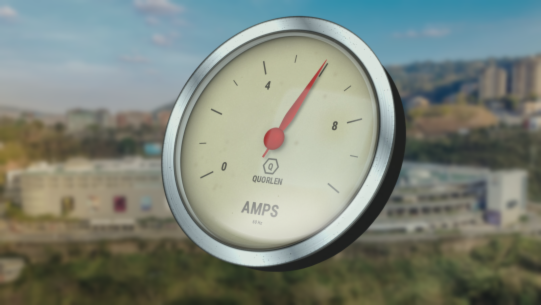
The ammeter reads 6 A
